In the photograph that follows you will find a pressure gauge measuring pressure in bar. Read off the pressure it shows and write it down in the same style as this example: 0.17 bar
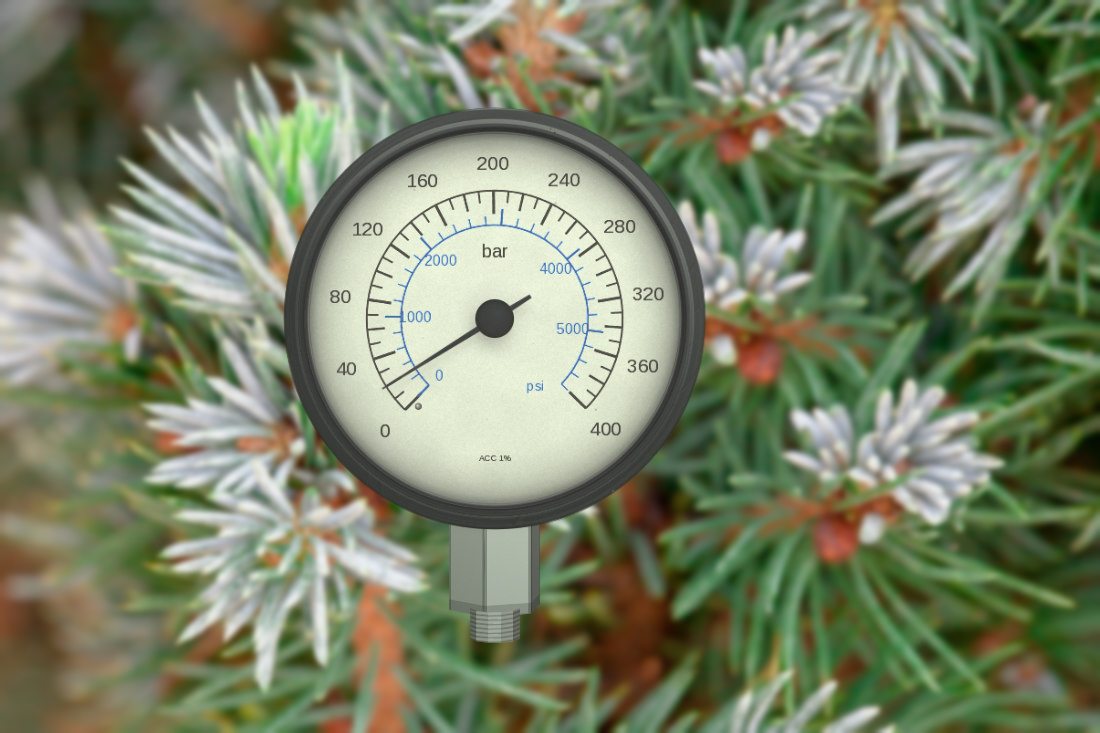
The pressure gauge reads 20 bar
